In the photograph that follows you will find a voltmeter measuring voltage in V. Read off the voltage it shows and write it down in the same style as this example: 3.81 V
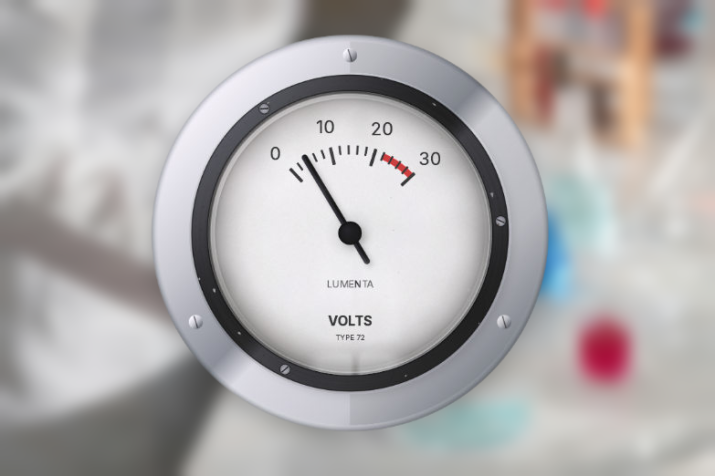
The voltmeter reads 4 V
